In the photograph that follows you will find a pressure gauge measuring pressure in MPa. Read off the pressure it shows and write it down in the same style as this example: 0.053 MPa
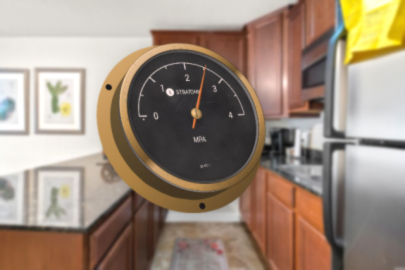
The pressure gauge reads 2.5 MPa
